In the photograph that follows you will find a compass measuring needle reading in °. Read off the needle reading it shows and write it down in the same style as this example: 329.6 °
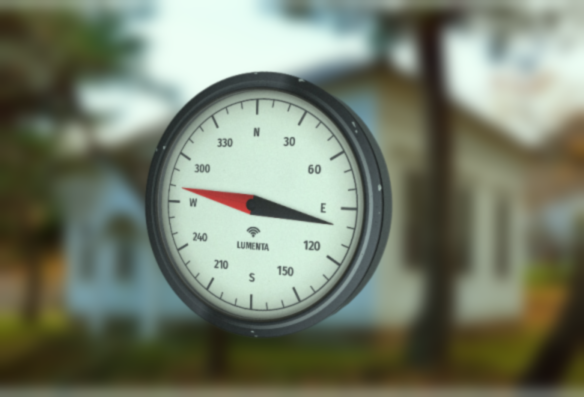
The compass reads 280 °
